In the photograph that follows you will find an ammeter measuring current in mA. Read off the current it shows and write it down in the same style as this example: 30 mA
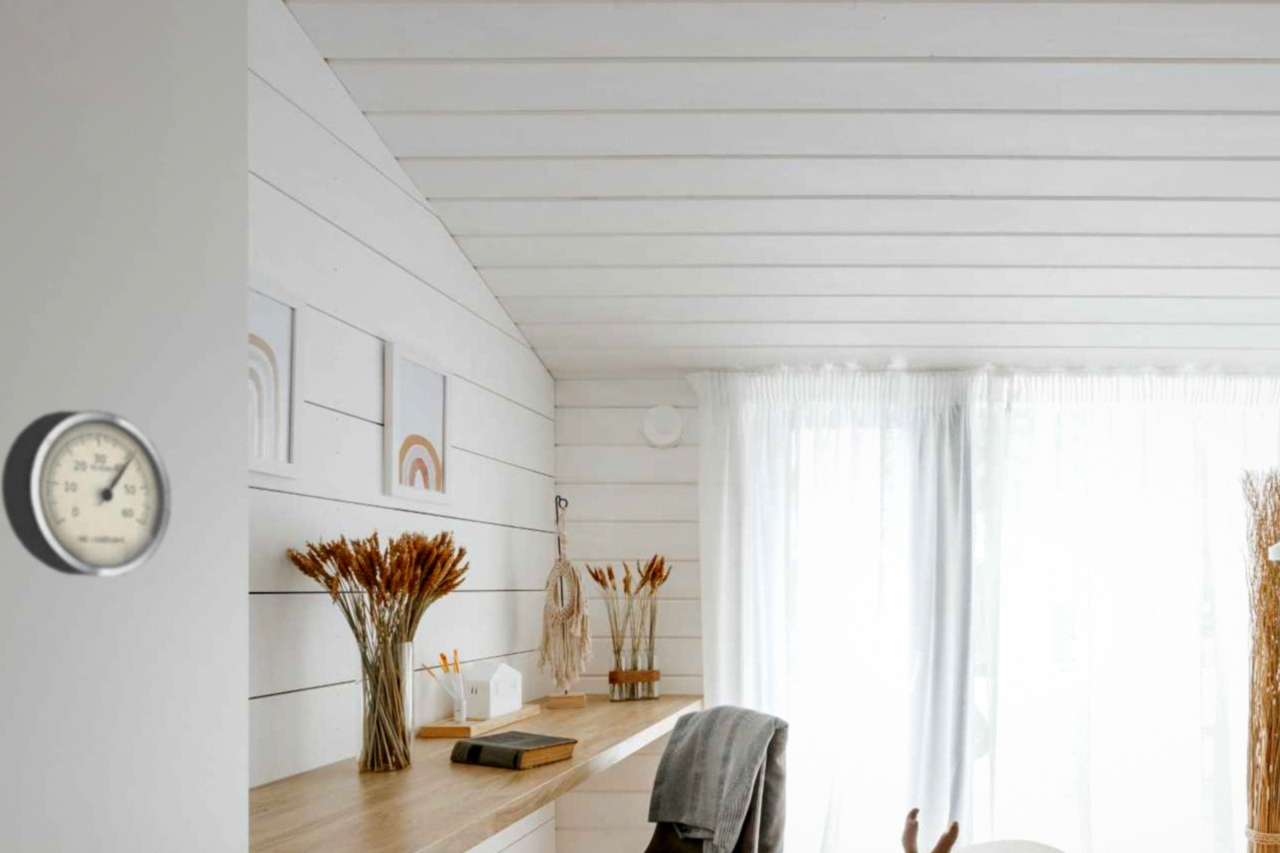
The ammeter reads 40 mA
